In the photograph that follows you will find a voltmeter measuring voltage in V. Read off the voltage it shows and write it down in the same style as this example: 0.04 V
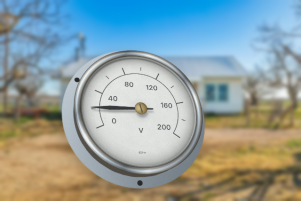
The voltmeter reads 20 V
